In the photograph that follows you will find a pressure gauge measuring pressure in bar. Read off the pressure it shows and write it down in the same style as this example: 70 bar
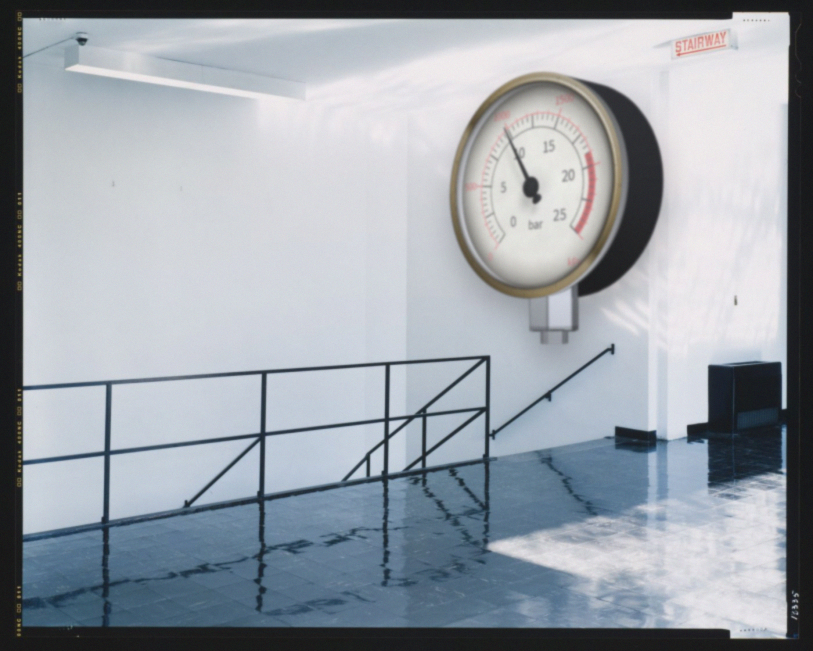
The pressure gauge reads 10 bar
